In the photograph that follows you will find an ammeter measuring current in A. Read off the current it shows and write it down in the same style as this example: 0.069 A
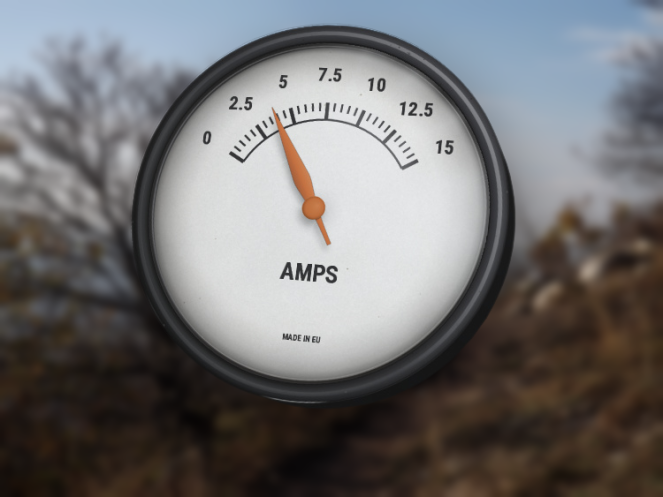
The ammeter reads 4 A
